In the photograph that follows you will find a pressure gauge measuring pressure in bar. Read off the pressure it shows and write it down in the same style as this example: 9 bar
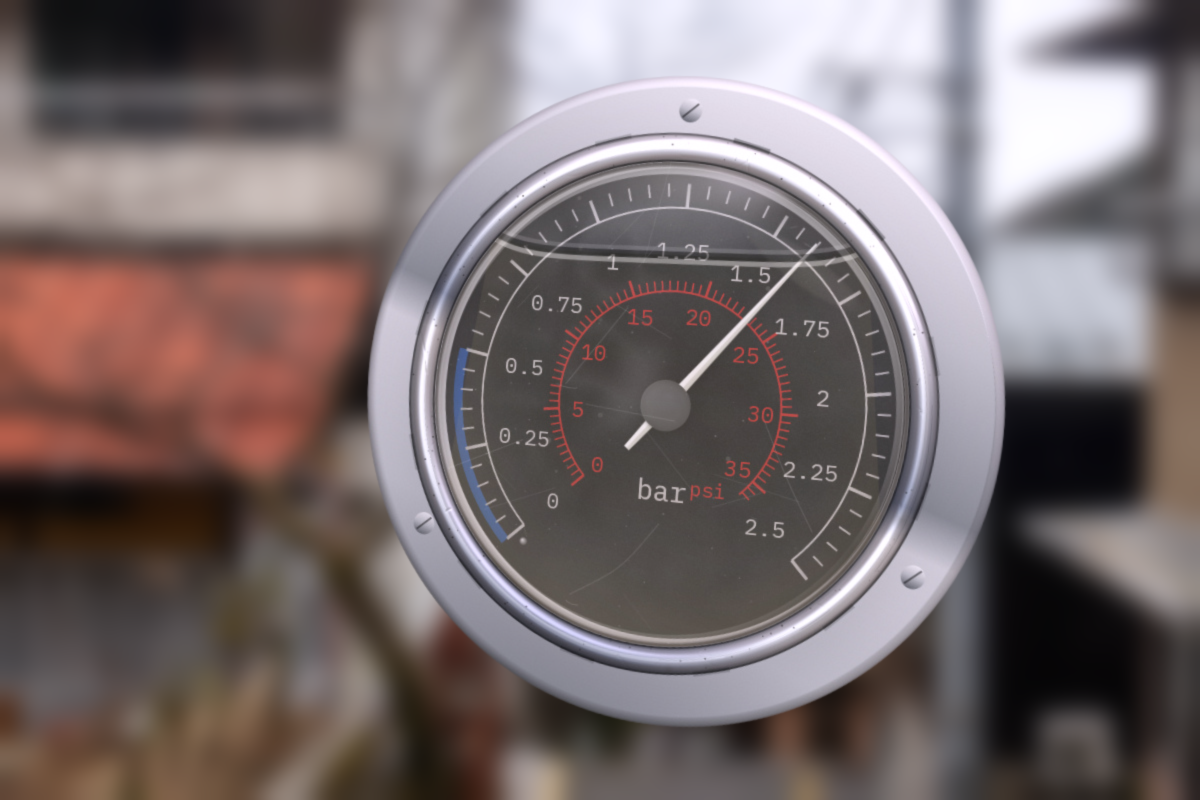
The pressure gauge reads 1.6 bar
